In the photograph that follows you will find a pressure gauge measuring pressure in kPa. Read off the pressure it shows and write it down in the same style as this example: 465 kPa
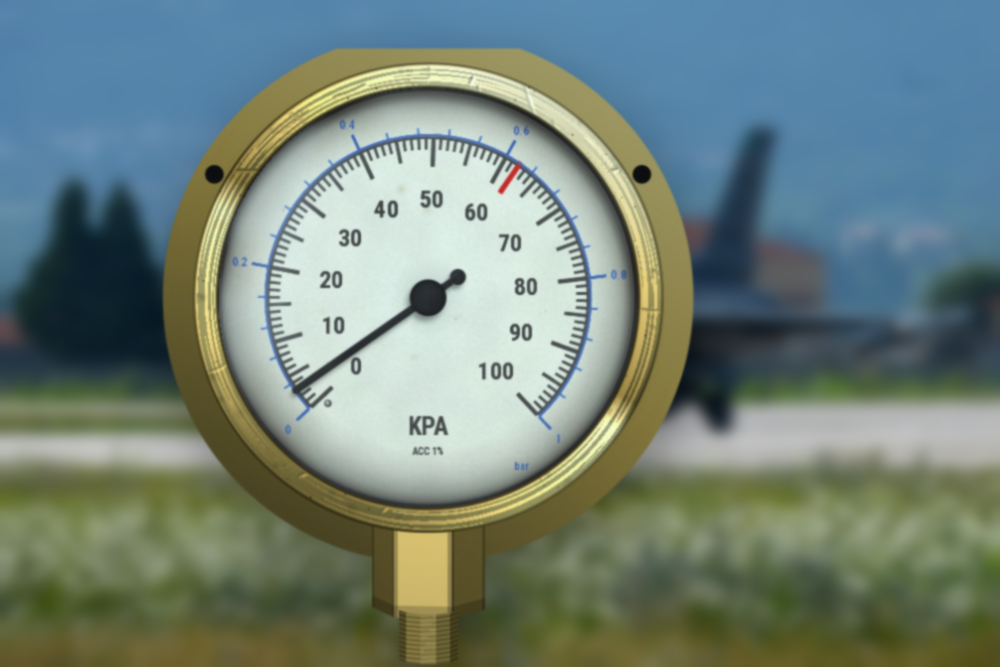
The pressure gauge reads 3 kPa
